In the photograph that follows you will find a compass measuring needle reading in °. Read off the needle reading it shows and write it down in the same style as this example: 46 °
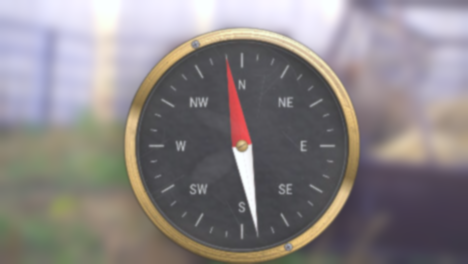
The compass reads 350 °
